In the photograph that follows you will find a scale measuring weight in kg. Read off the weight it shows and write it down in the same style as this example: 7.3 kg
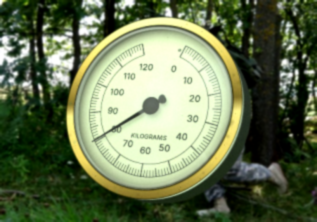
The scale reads 80 kg
